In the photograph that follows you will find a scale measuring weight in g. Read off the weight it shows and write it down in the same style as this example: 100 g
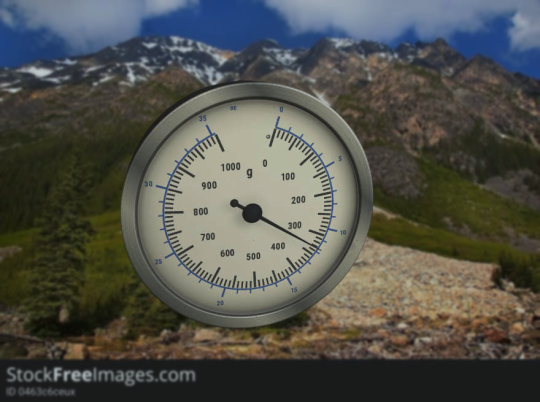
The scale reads 330 g
